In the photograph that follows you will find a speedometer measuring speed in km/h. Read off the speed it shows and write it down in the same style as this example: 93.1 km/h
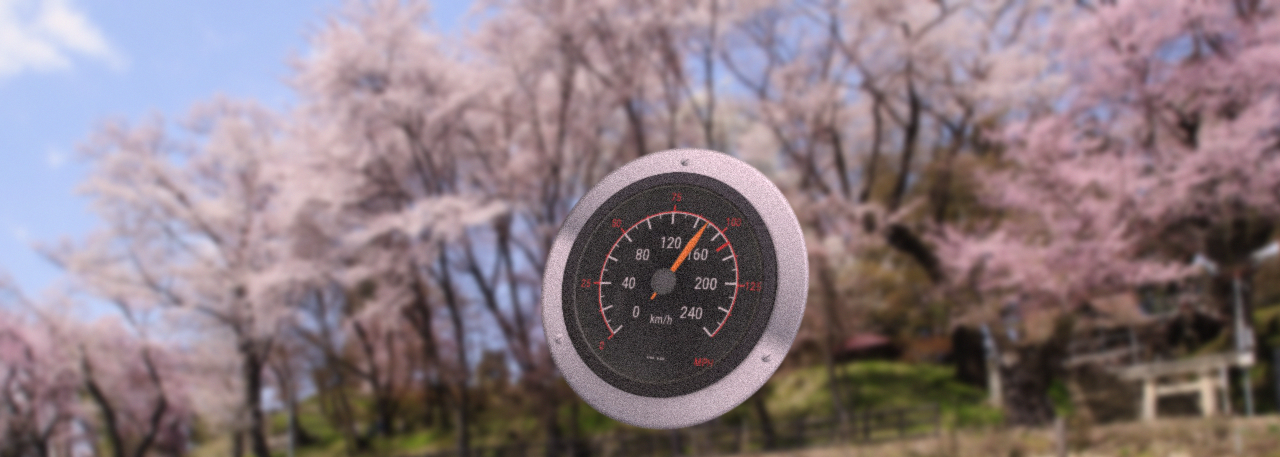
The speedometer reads 150 km/h
